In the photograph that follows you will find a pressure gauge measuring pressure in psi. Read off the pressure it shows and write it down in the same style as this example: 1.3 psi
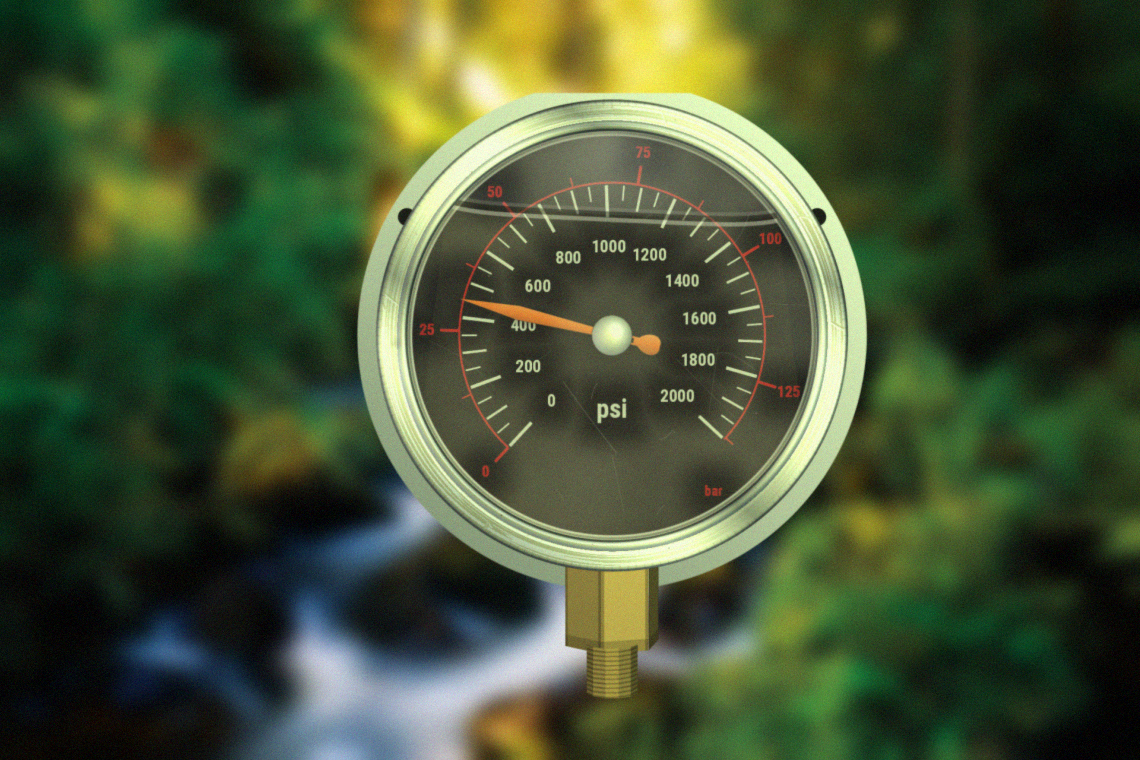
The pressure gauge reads 450 psi
